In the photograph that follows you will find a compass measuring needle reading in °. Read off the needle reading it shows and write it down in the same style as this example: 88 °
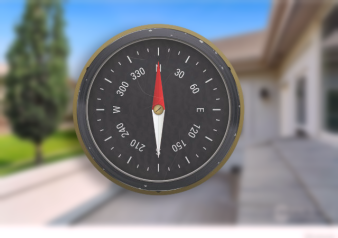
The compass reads 0 °
